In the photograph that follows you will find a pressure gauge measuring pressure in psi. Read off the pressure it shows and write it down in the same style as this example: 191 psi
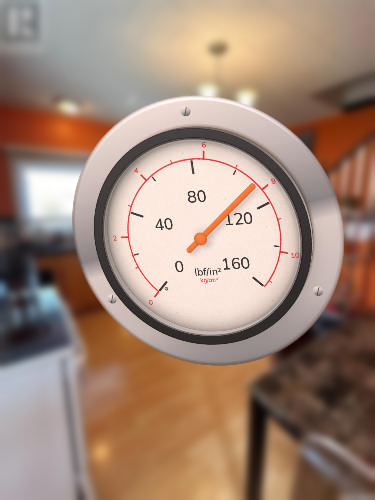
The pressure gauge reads 110 psi
